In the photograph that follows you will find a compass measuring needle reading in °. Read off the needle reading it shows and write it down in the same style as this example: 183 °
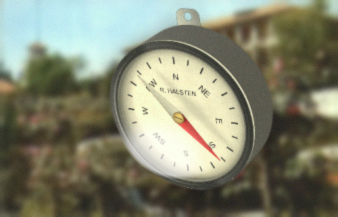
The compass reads 135 °
